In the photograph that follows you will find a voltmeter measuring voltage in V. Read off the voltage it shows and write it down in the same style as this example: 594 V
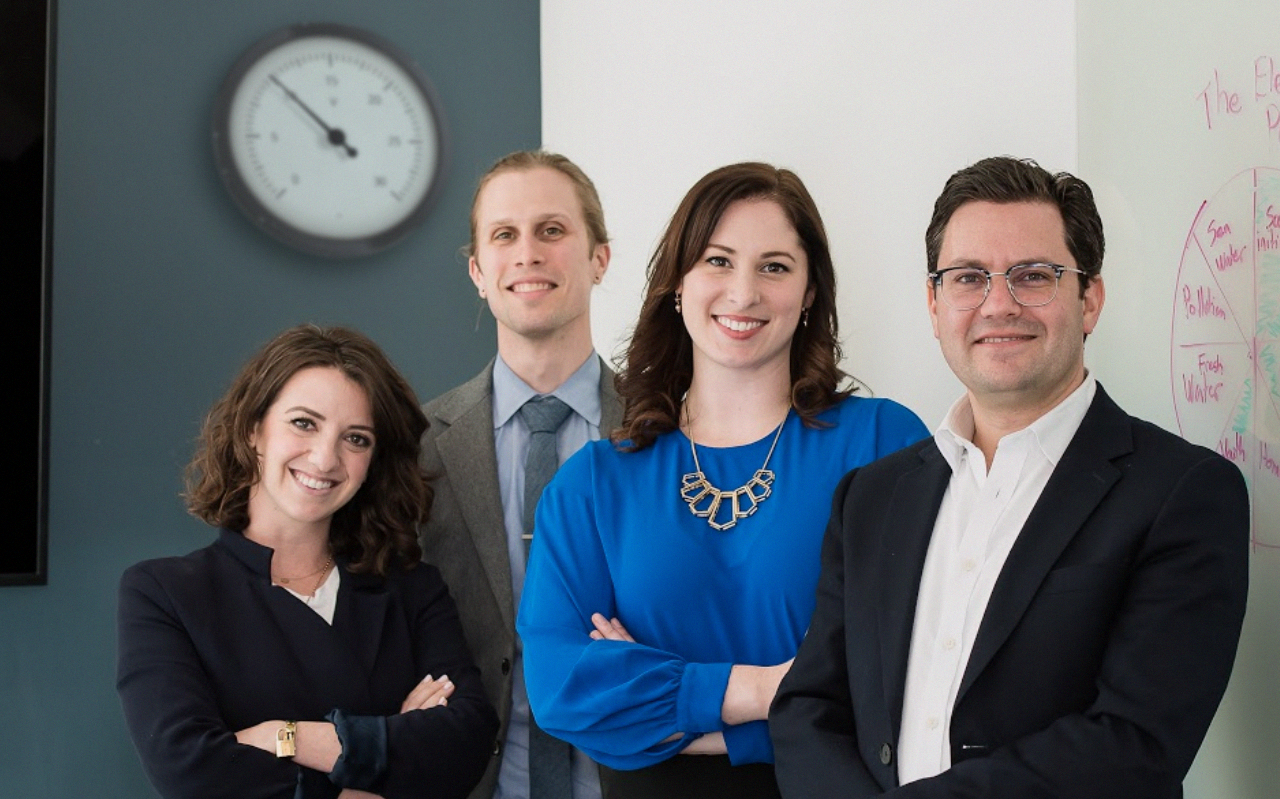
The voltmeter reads 10 V
